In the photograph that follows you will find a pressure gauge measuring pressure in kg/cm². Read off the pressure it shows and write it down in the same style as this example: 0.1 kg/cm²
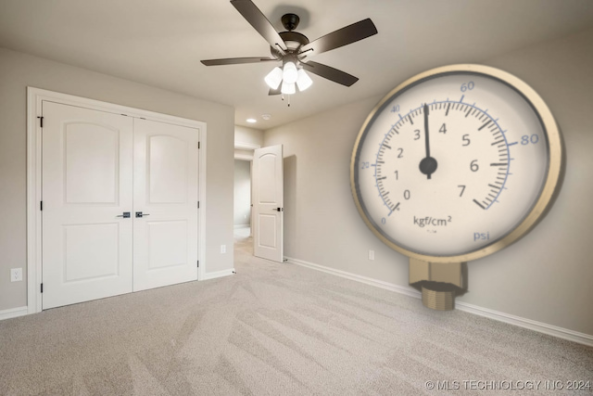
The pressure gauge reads 3.5 kg/cm²
